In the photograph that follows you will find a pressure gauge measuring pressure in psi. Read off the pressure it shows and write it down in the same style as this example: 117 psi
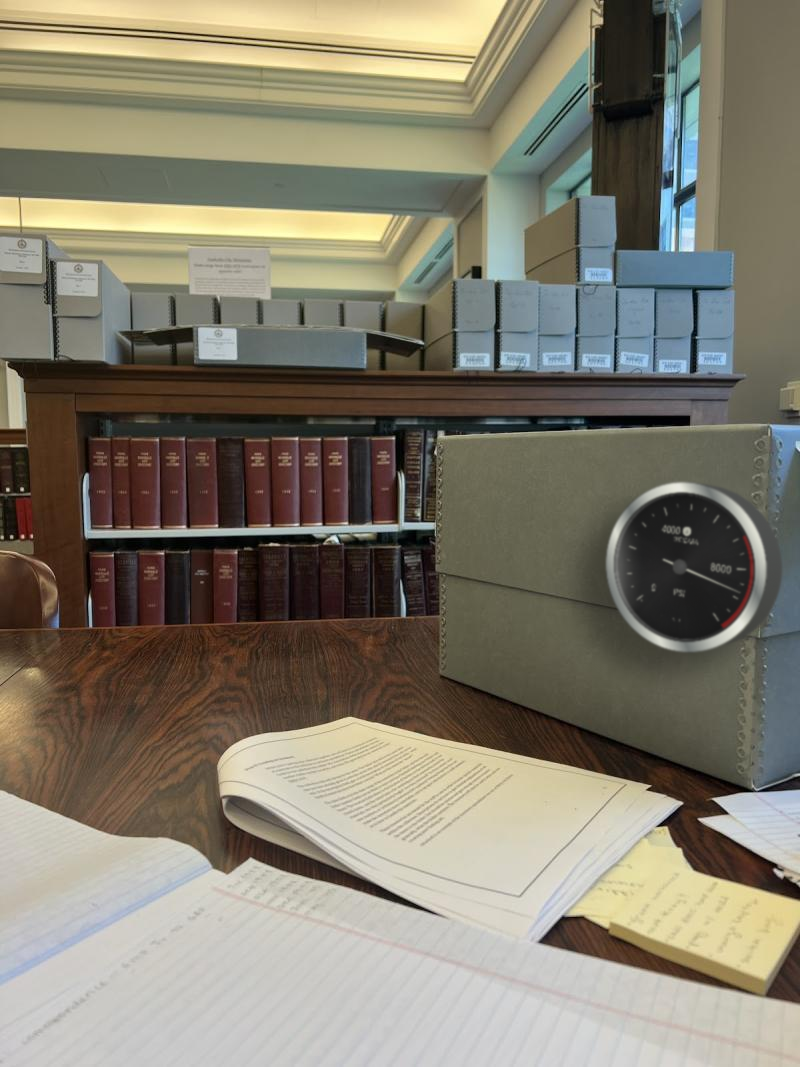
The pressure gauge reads 8750 psi
